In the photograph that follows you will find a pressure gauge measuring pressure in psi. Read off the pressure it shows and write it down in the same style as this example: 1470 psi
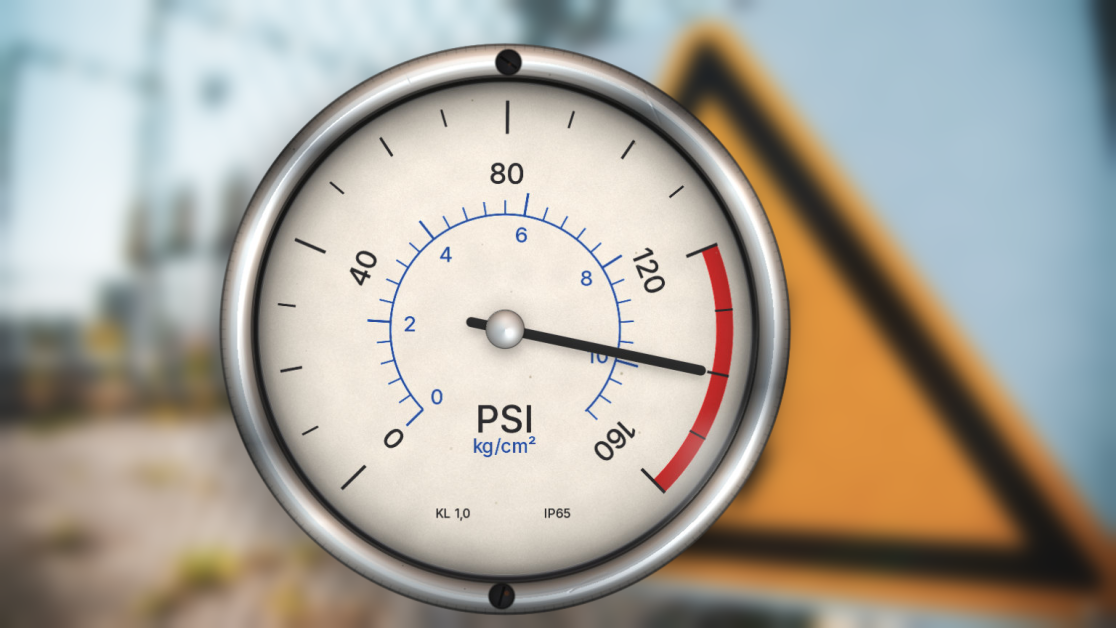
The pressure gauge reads 140 psi
